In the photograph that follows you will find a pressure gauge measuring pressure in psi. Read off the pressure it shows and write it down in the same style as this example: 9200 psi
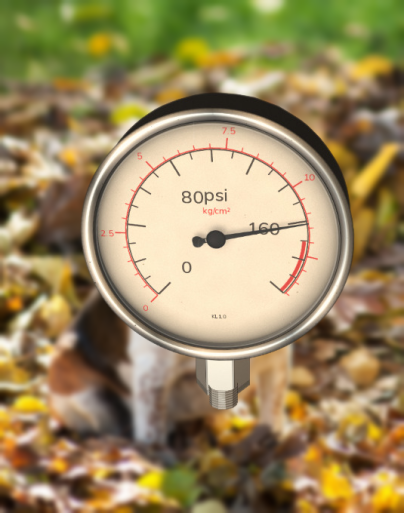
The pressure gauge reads 160 psi
